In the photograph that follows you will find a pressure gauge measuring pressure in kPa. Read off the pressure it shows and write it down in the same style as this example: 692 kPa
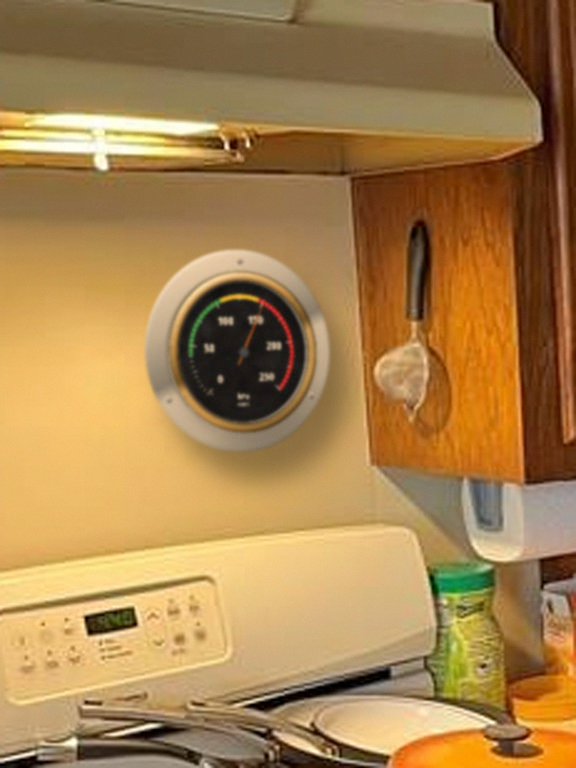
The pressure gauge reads 150 kPa
